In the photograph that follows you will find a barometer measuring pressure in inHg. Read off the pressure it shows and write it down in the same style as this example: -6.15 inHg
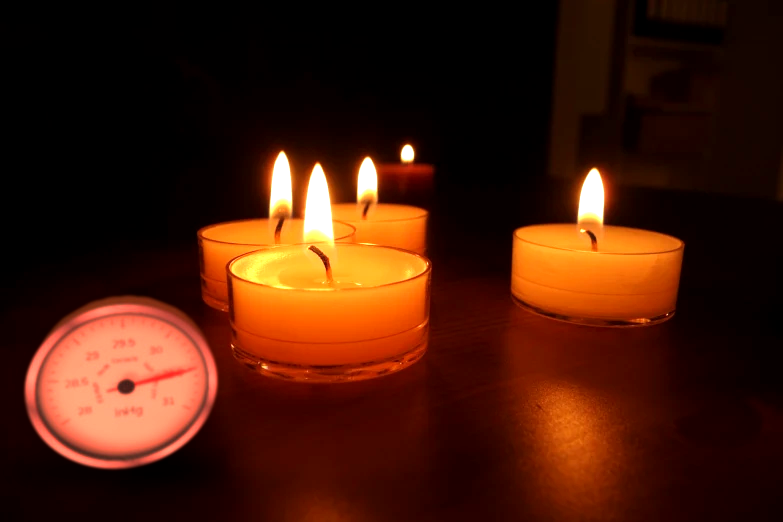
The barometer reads 30.5 inHg
